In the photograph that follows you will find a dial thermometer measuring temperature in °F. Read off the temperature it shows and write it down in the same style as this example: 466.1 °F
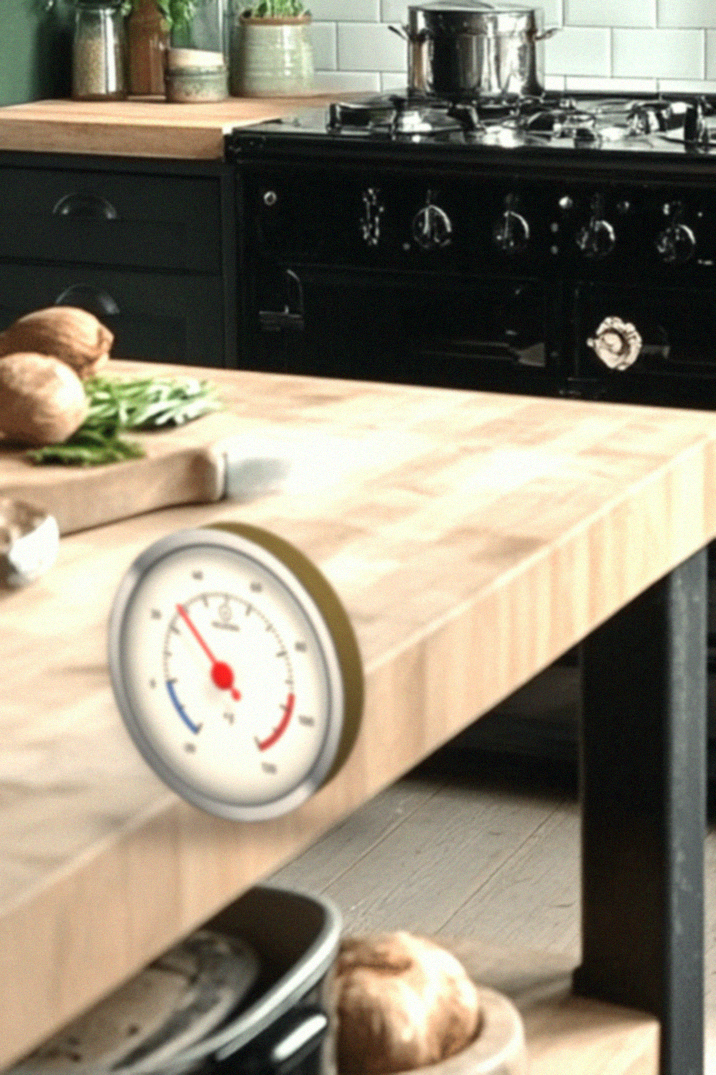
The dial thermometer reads 30 °F
